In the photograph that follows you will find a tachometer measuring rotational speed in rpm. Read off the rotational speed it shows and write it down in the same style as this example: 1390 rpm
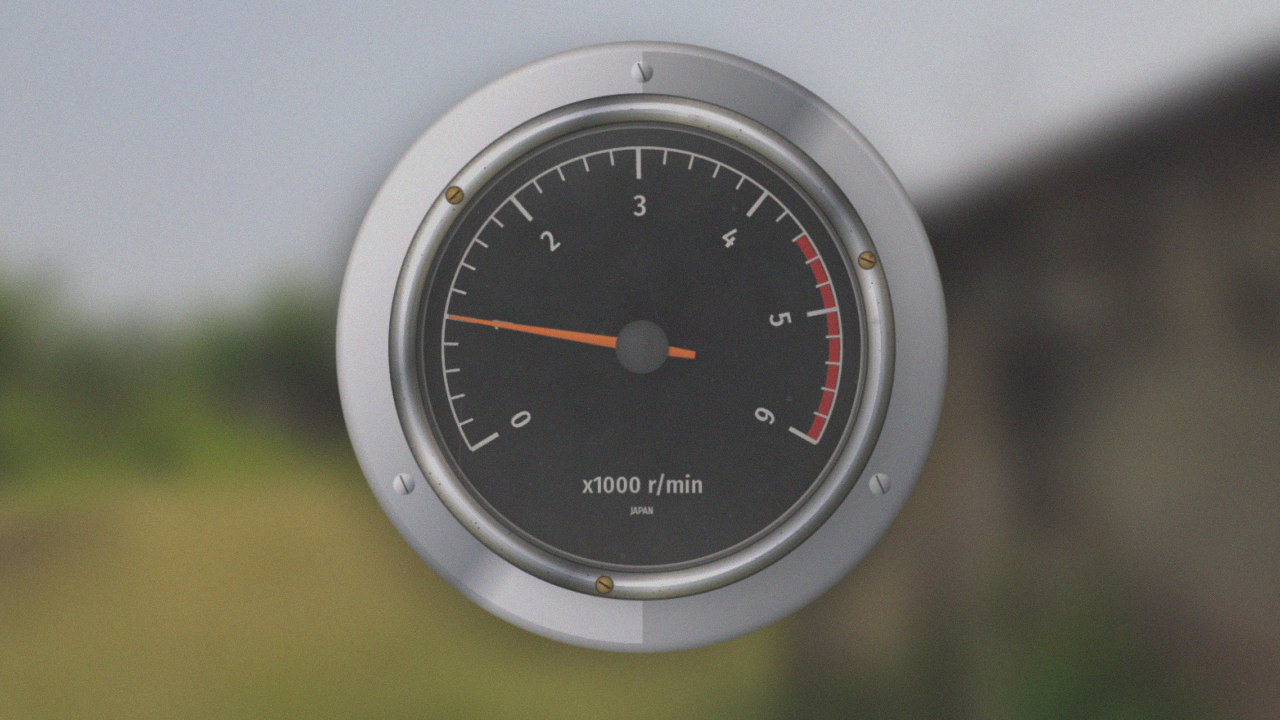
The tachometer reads 1000 rpm
